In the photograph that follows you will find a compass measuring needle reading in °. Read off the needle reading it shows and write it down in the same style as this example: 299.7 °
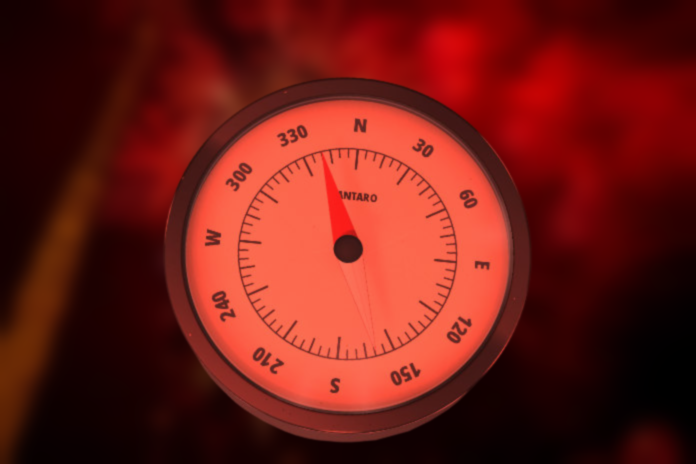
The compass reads 340 °
